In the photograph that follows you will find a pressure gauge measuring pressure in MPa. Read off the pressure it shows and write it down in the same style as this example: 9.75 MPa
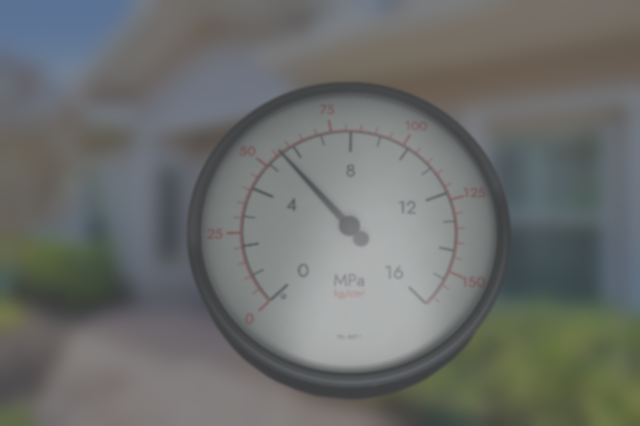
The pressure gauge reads 5.5 MPa
